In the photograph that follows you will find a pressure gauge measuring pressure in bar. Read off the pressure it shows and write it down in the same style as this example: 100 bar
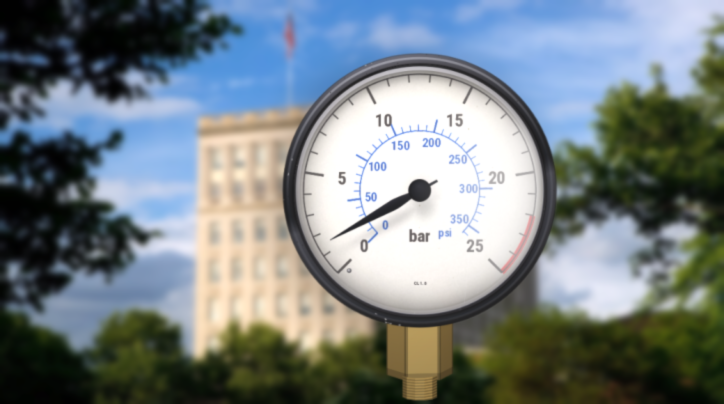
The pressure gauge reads 1.5 bar
